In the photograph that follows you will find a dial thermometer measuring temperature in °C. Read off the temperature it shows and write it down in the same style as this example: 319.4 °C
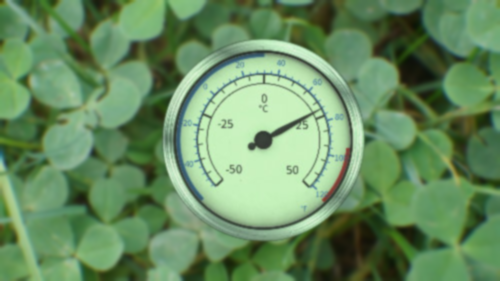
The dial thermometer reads 22.5 °C
